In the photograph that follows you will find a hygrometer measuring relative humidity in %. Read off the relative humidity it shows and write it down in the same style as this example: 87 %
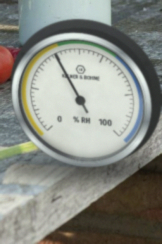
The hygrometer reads 40 %
